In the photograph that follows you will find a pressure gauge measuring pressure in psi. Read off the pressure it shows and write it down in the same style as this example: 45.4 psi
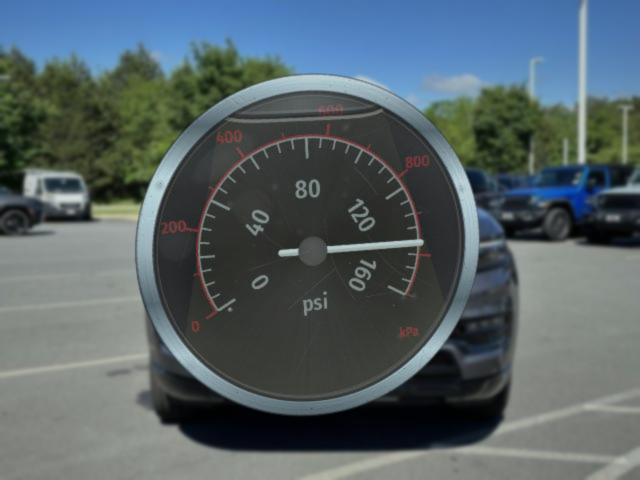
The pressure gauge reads 140 psi
